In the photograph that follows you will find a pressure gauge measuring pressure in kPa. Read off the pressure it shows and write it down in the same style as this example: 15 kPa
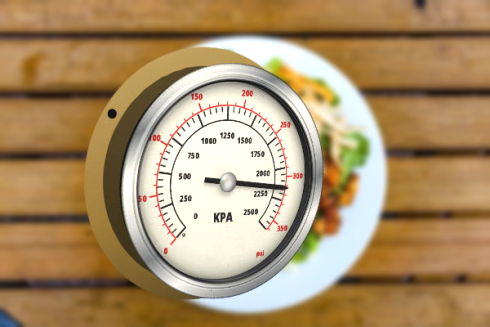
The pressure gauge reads 2150 kPa
